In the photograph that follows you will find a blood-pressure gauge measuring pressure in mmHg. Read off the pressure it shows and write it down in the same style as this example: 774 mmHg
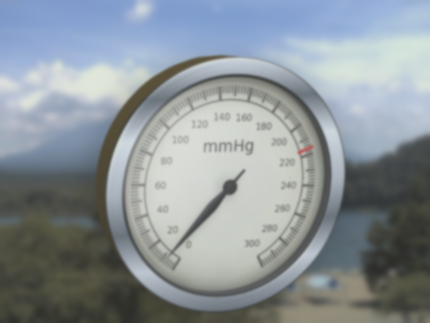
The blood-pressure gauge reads 10 mmHg
